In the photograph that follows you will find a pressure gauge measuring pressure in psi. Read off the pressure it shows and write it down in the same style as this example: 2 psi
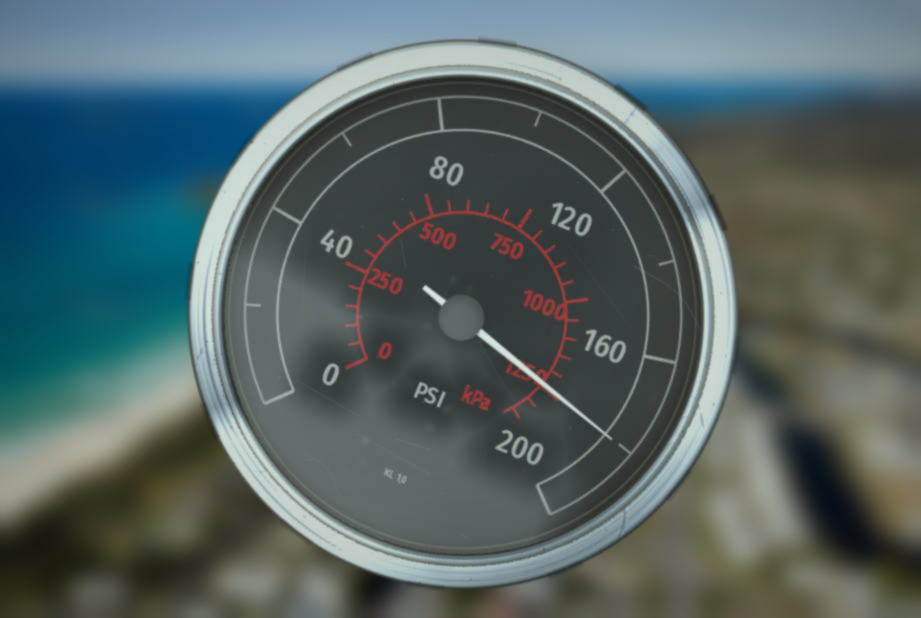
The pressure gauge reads 180 psi
